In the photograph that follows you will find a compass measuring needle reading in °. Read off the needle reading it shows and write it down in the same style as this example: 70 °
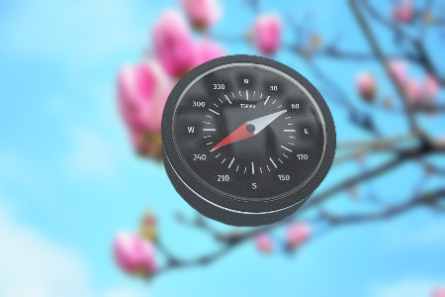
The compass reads 240 °
